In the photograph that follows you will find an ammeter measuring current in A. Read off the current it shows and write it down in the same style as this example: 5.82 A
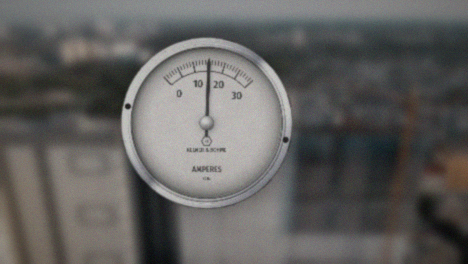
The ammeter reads 15 A
